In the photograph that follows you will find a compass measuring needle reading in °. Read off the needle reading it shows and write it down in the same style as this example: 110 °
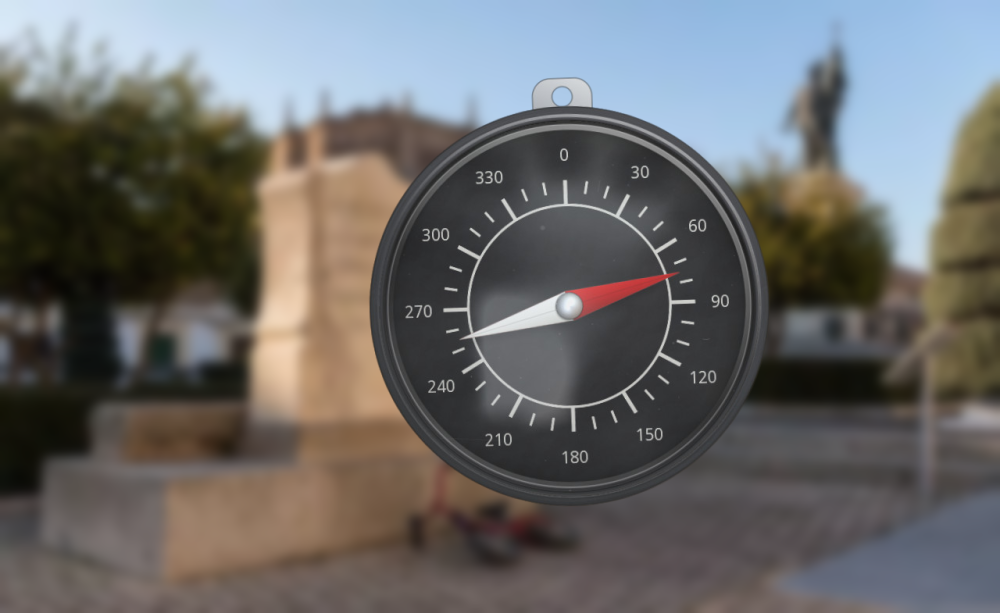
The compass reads 75 °
